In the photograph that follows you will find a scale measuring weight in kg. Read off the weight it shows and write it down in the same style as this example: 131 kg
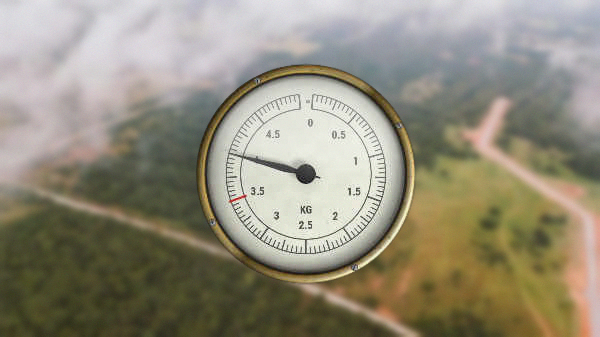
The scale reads 4 kg
